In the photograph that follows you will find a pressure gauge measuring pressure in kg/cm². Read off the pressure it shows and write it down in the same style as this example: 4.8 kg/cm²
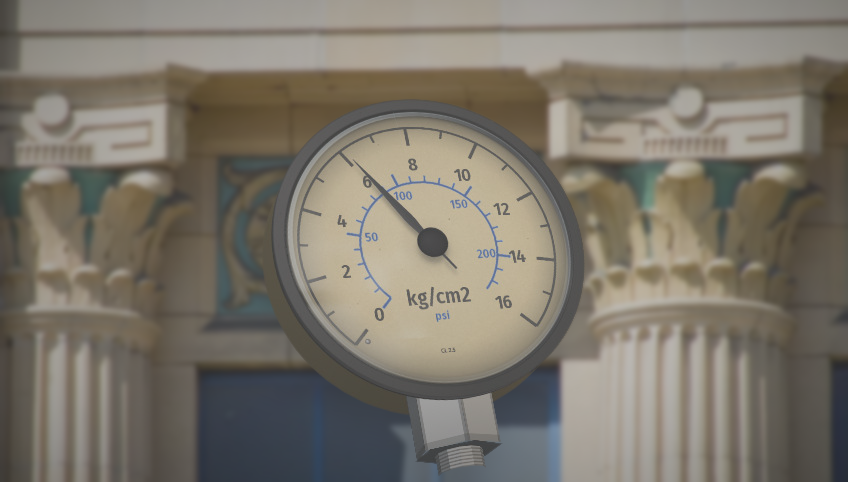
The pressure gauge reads 6 kg/cm²
